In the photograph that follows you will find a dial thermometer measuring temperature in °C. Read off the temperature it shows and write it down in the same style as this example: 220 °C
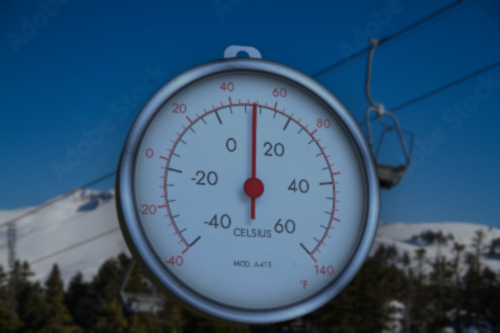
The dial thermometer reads 10 °C
